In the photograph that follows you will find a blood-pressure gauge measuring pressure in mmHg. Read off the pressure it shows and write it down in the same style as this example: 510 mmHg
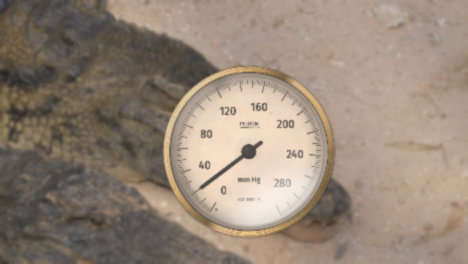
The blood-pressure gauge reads 20 mmHg
